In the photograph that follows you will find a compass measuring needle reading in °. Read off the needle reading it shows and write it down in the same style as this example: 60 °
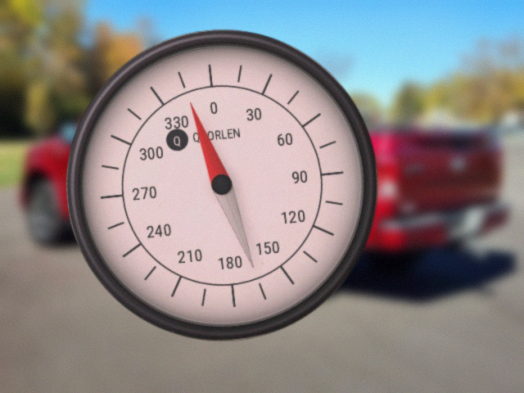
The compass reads 345 °
